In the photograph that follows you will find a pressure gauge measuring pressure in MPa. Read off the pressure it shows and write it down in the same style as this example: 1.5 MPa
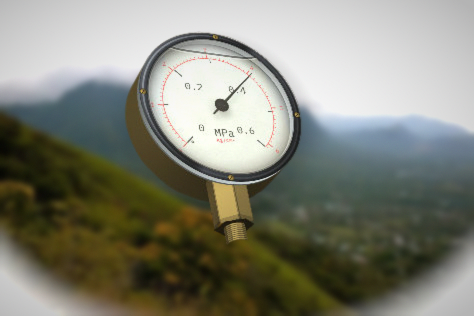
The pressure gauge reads 0.4 MPa
